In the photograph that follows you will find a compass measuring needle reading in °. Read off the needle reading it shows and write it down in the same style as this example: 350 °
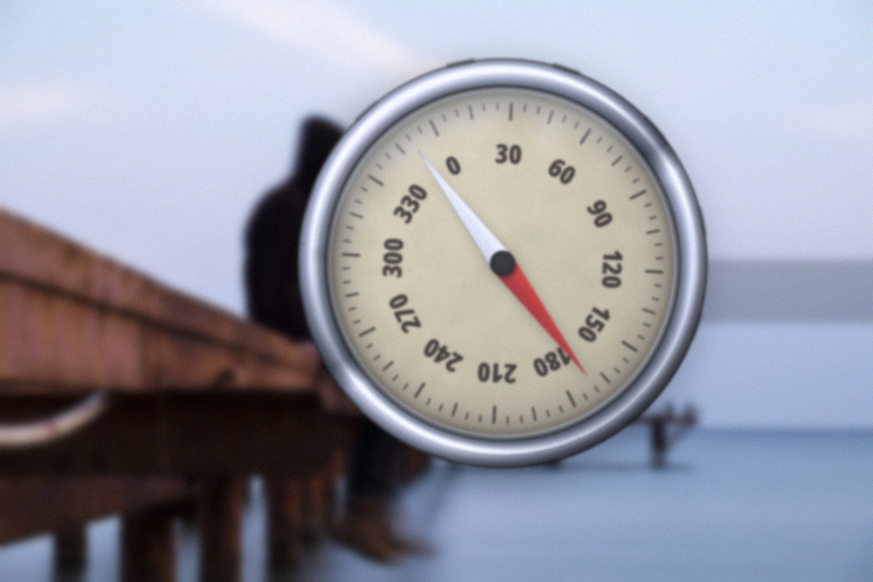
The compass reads 170 °
